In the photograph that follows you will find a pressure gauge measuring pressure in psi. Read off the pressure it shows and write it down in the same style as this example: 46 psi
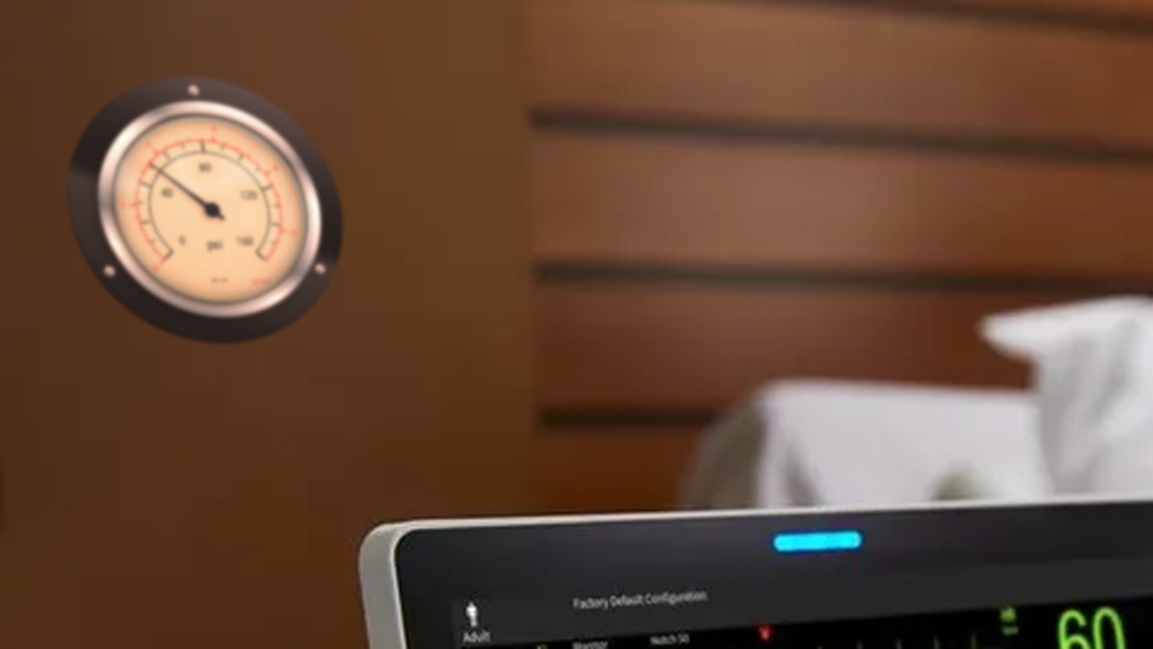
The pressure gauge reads 50 psi
